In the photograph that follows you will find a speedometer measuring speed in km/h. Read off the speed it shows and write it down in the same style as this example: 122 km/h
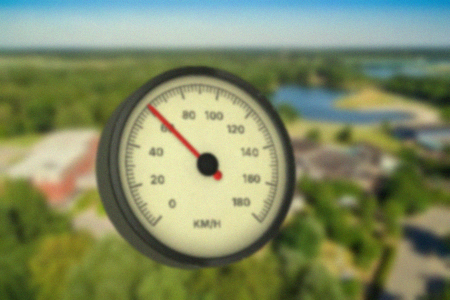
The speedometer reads 60 km/h
